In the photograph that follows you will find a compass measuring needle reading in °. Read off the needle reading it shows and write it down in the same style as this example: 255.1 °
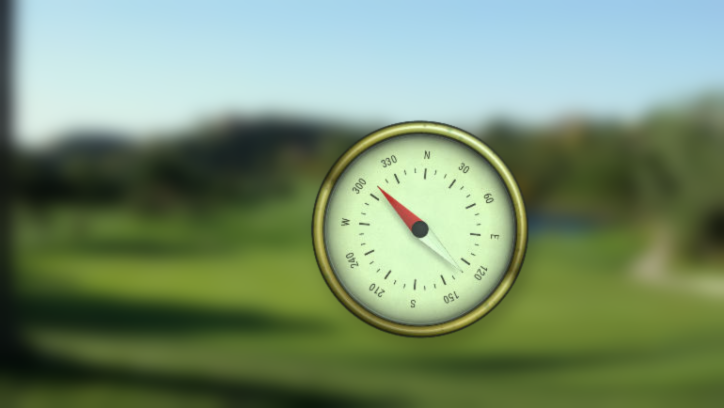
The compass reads 310 °
